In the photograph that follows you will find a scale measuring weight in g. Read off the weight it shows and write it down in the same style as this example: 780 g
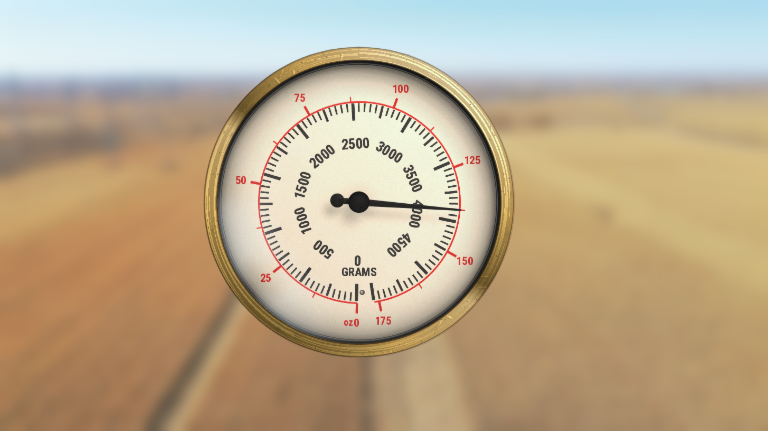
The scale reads 3900 g
